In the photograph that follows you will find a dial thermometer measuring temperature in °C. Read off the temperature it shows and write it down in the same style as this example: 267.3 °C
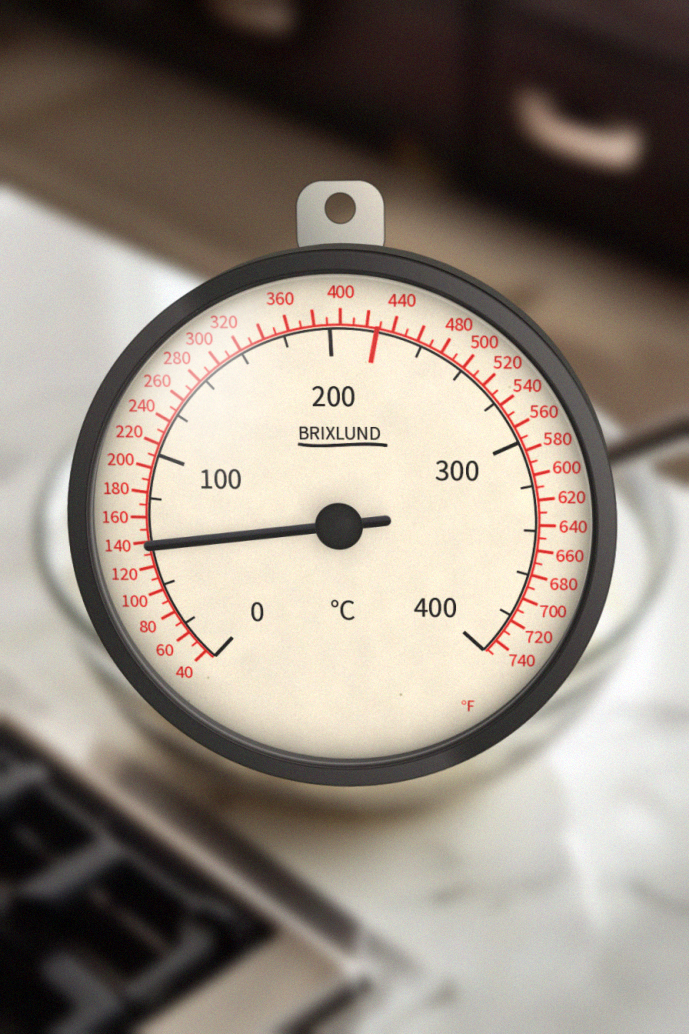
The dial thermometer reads 60 °C
